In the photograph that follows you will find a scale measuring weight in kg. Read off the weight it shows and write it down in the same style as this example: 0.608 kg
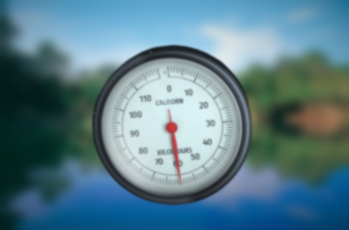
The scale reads 60 kg
